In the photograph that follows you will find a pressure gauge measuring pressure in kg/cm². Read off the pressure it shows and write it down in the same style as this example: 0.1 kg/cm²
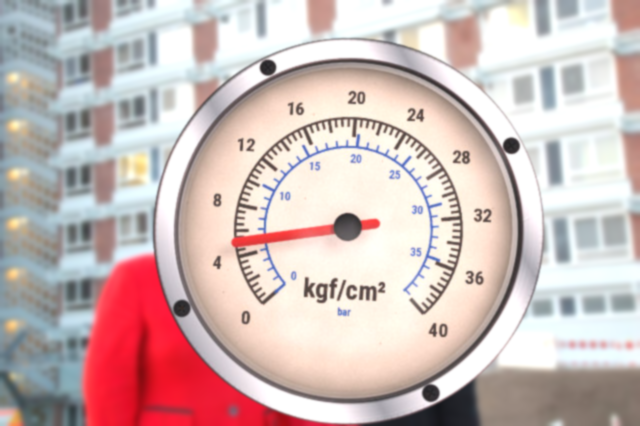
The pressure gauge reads 5 kg/cm²
